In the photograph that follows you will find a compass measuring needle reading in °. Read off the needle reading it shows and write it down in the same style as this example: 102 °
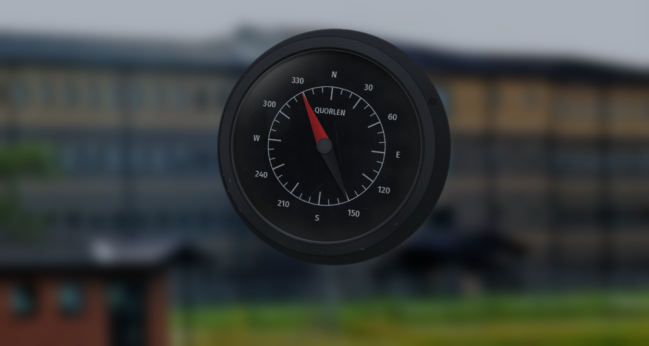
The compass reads 330 °
